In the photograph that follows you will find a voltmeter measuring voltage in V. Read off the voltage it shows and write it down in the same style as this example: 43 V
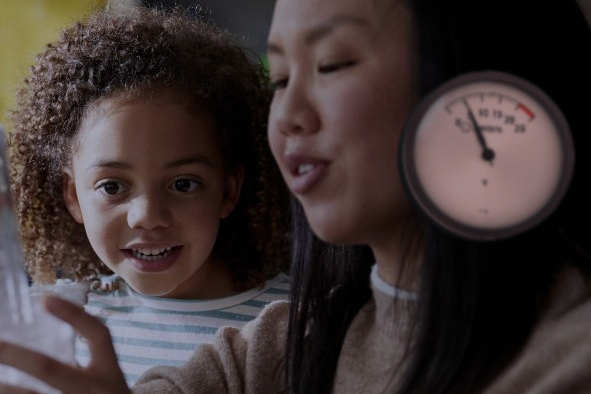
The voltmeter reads 5 V
